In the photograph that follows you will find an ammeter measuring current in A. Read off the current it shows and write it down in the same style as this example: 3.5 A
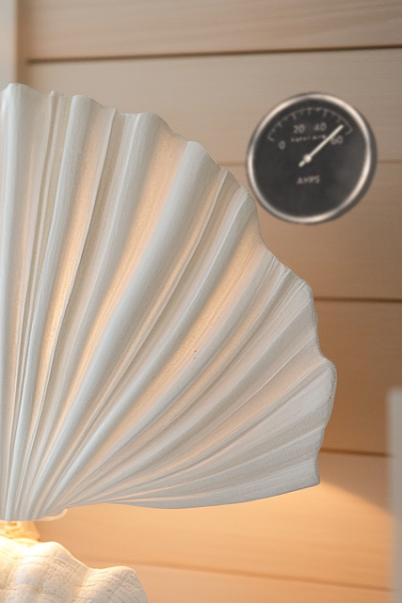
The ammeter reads 55 A
